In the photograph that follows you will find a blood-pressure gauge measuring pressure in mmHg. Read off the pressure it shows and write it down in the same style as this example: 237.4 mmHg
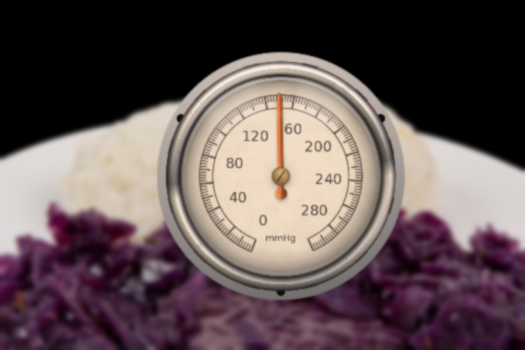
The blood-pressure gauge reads 150 mmHg
